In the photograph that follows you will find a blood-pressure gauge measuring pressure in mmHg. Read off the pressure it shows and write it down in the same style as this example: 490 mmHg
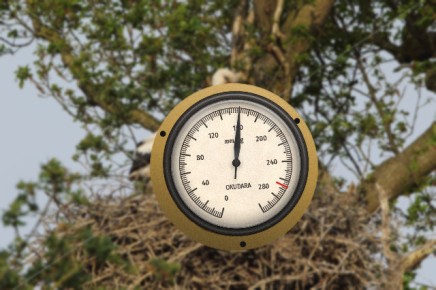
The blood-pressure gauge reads 160 mmHg
